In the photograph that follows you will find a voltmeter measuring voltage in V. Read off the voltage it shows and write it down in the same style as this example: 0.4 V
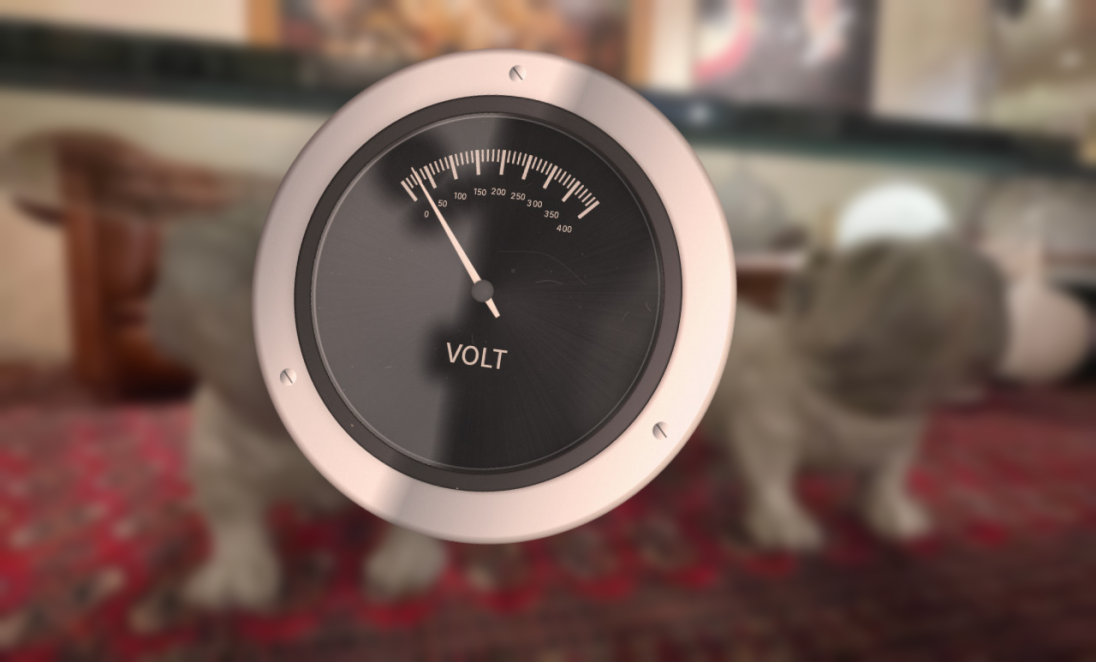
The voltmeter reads 30 V
